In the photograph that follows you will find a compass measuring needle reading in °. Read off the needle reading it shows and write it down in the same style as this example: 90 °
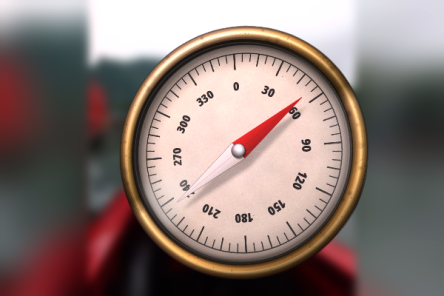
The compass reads 55 °
